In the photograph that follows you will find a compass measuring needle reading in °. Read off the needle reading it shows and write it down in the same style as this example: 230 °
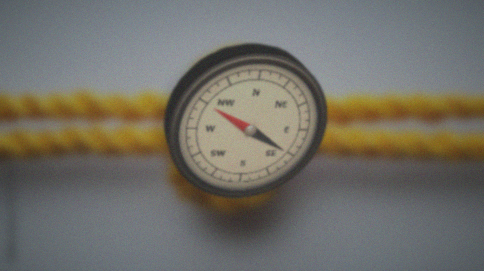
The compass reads 300 °
